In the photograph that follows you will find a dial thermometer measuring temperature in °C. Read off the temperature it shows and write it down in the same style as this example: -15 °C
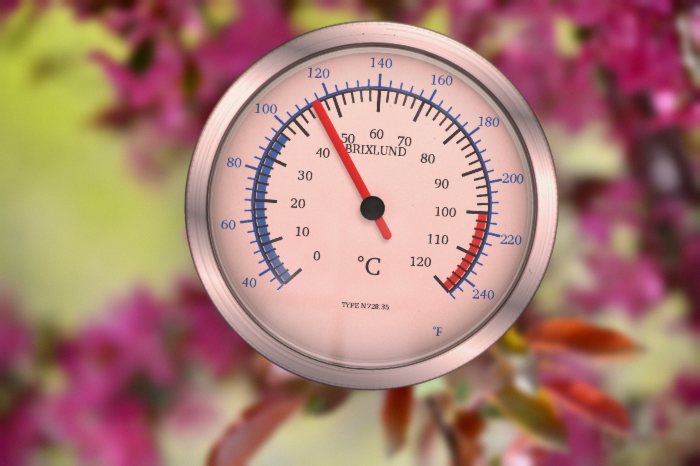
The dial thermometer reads 46 °C
